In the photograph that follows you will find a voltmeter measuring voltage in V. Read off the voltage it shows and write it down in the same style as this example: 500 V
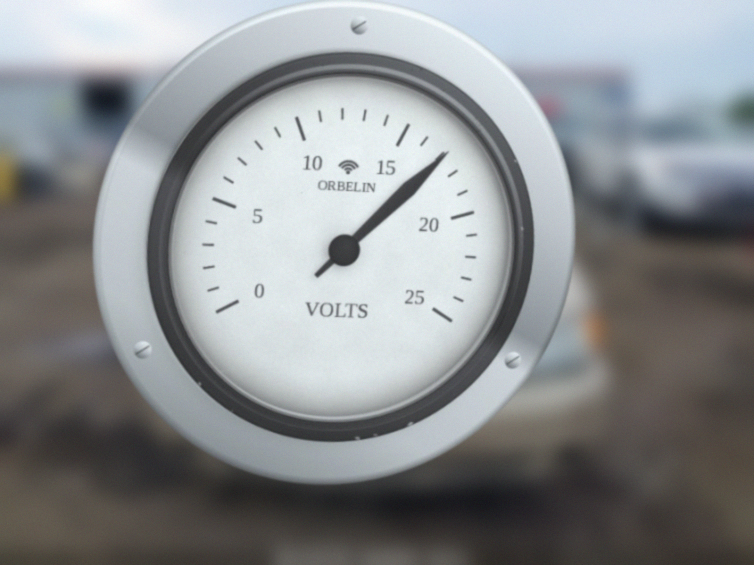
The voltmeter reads 17 V
